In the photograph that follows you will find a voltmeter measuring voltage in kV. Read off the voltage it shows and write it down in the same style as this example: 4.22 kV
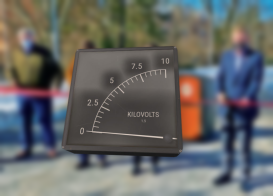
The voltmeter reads 0 kV
